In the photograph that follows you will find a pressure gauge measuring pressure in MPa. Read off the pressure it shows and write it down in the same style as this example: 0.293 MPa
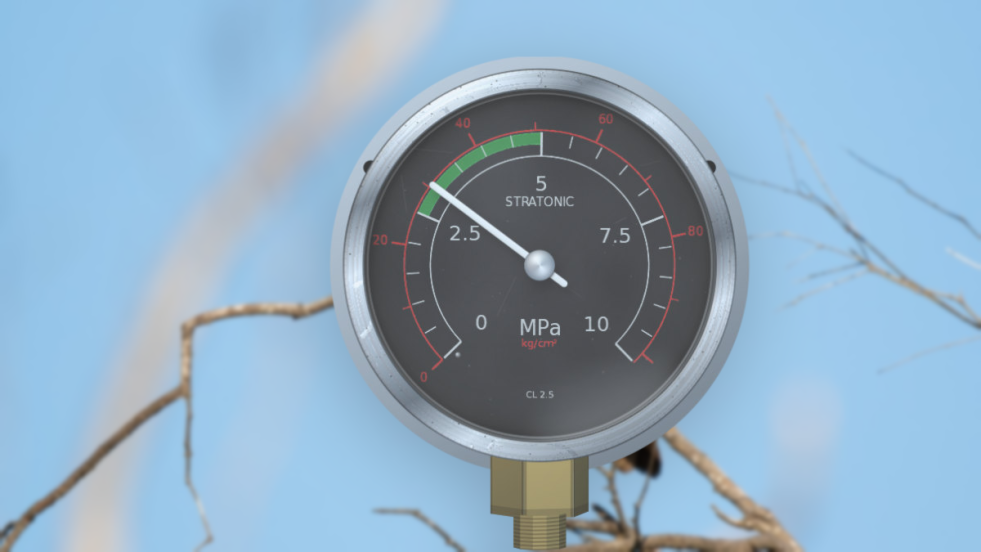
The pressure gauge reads 3 MPa
